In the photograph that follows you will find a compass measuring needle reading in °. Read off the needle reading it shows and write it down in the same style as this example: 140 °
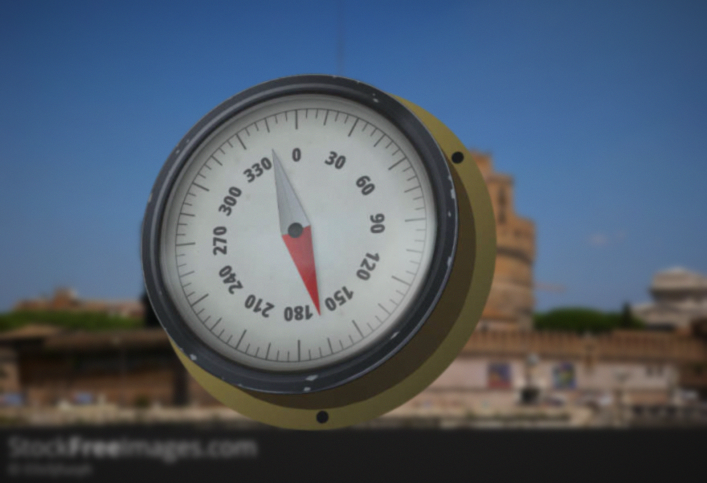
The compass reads 165 °
